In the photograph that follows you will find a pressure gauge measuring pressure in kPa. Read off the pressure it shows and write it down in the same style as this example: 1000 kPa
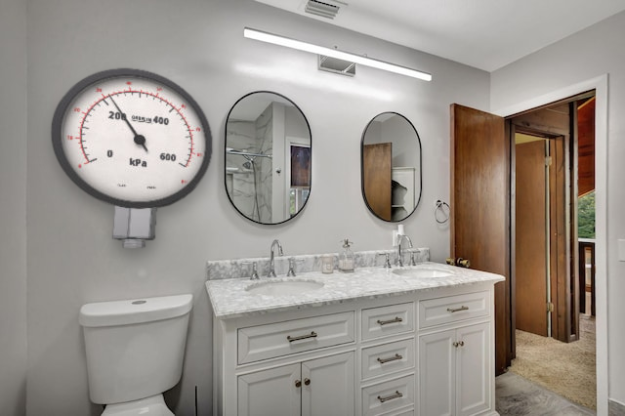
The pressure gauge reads 220 kPa
